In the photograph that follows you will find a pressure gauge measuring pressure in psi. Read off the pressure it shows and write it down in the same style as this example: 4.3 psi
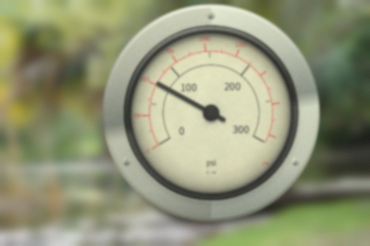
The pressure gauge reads 75 psi
